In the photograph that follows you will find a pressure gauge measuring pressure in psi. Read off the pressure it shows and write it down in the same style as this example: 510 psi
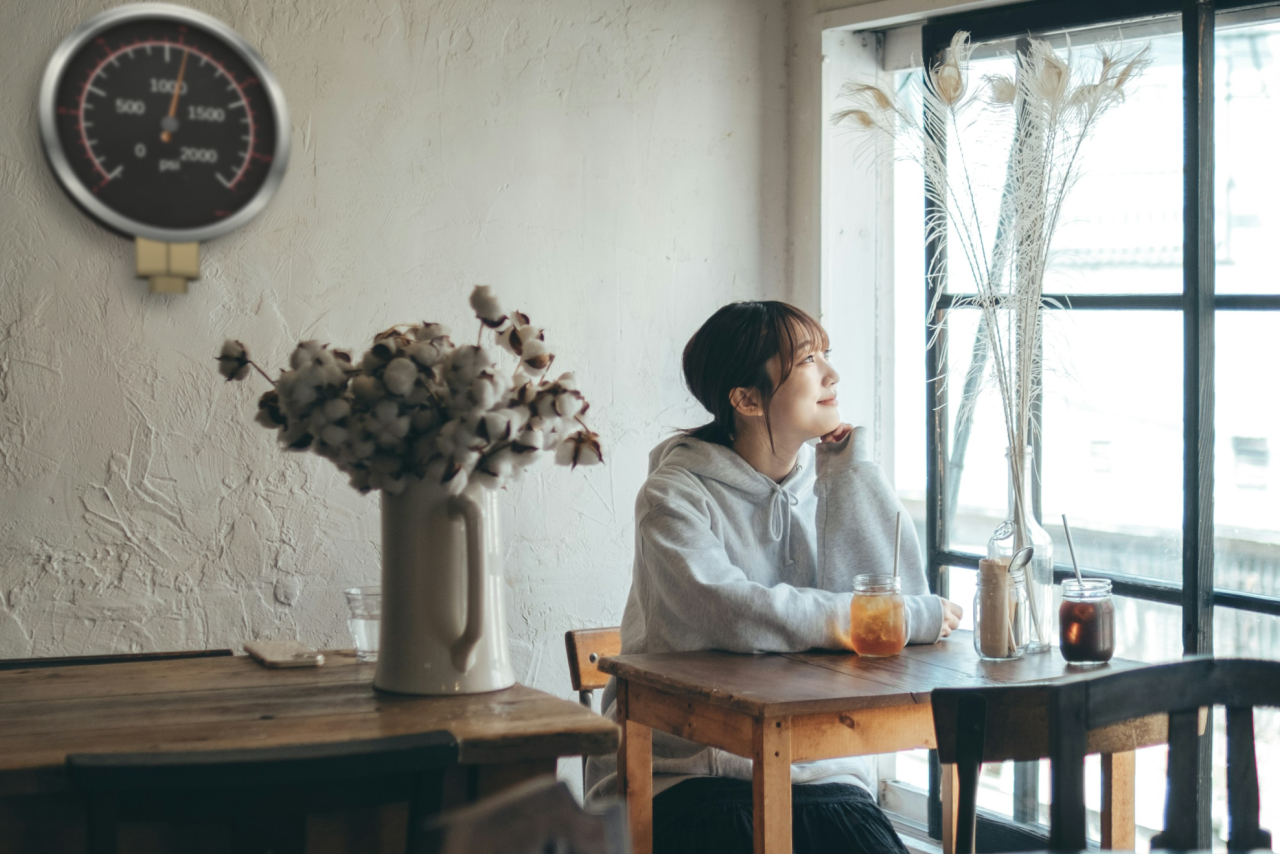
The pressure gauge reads 1100 psi
